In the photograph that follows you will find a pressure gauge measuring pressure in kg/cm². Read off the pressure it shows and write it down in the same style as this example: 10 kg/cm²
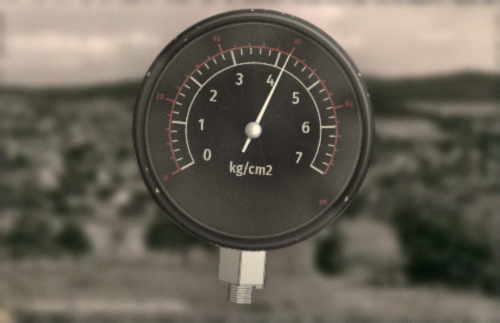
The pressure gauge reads 4.2 kg/cm²
